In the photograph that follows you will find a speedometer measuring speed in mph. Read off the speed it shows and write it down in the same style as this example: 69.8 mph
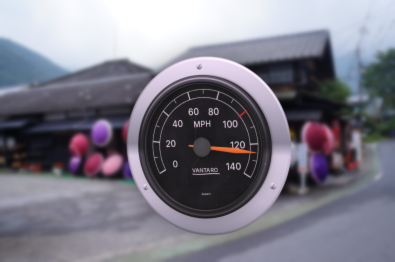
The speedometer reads 125 mph
